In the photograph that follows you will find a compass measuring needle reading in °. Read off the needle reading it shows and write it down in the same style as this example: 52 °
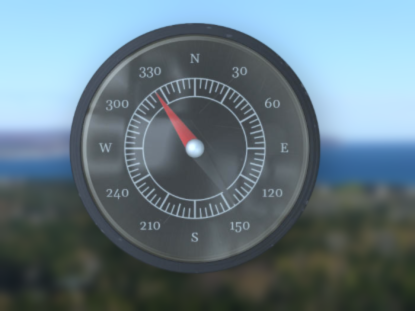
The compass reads 325 °
